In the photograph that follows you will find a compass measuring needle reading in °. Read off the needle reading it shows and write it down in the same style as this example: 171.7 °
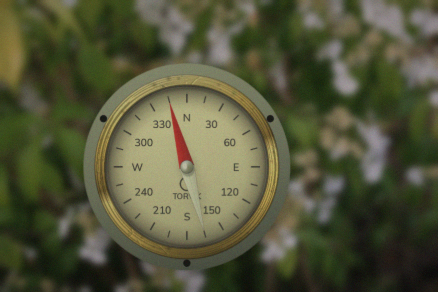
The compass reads 345 °
